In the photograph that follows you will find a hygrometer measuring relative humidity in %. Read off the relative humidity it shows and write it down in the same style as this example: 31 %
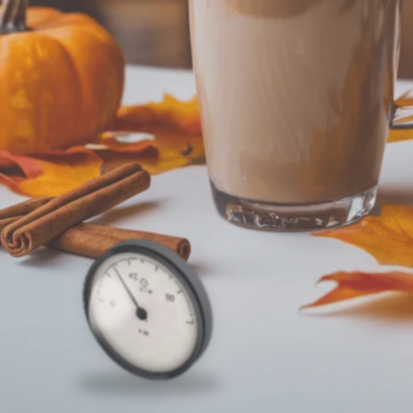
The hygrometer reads 30 %
